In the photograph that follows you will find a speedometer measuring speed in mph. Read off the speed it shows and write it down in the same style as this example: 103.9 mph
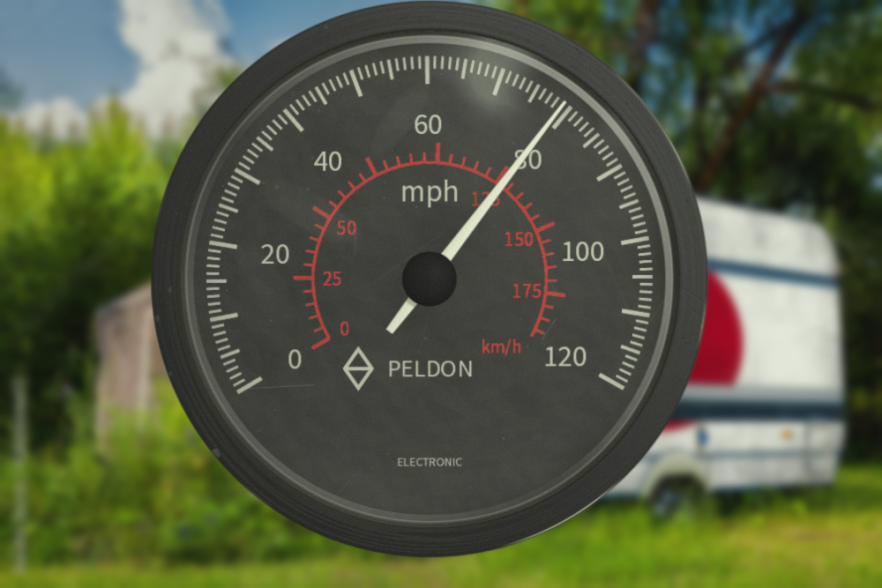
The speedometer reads 79 mph
